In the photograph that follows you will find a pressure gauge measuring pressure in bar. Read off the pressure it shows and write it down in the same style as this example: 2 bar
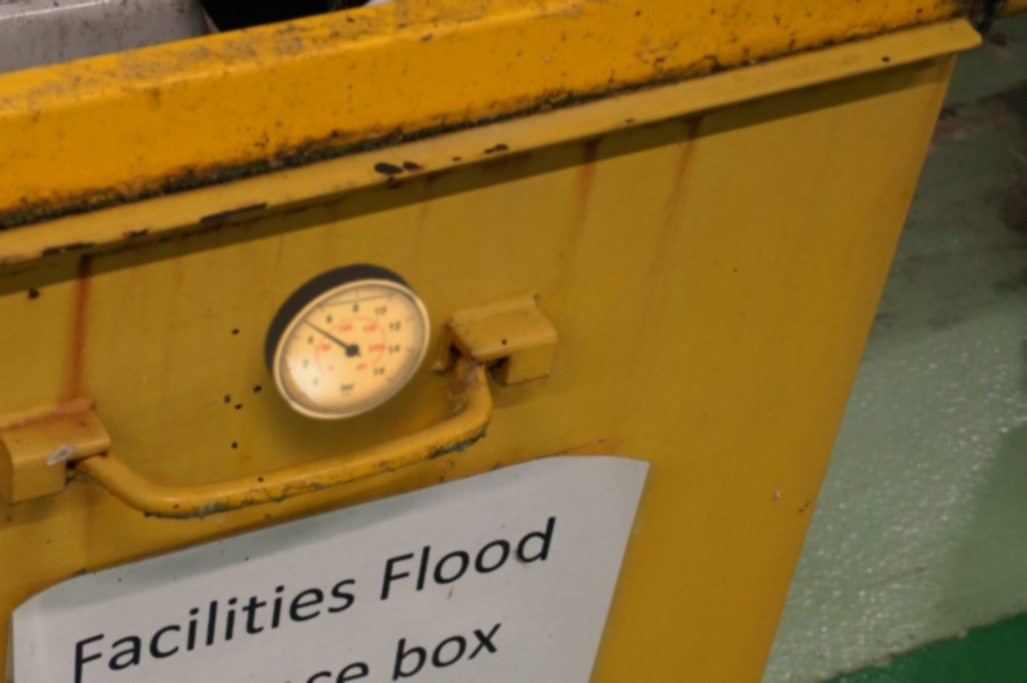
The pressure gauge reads 5 bar
